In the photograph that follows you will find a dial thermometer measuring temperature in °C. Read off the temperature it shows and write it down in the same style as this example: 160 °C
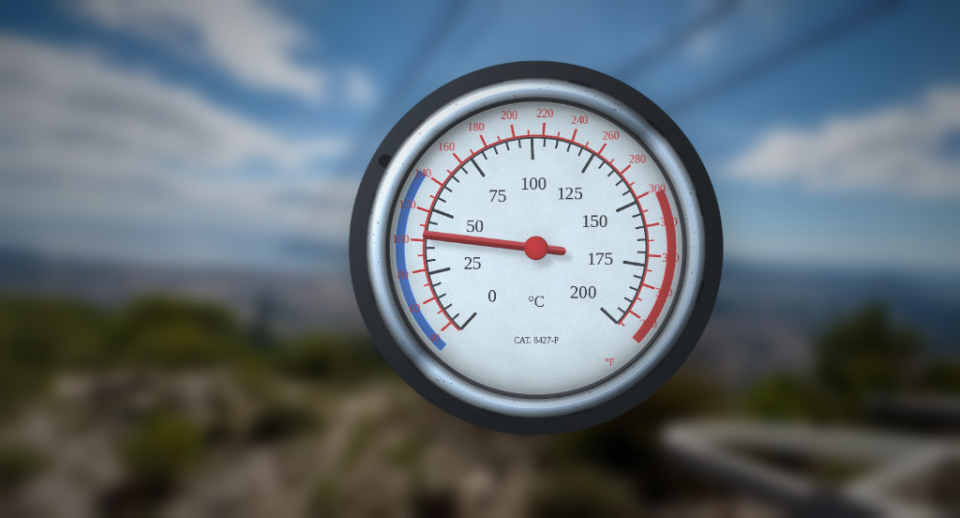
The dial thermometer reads 40 °C
